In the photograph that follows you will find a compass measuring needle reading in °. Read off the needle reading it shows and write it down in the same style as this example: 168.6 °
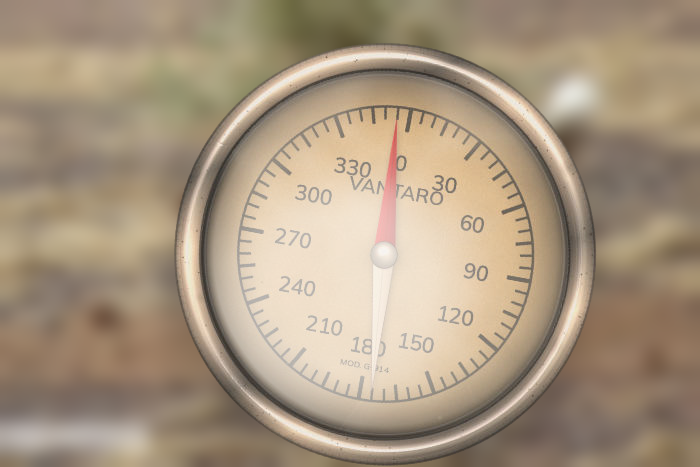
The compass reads 355 °
